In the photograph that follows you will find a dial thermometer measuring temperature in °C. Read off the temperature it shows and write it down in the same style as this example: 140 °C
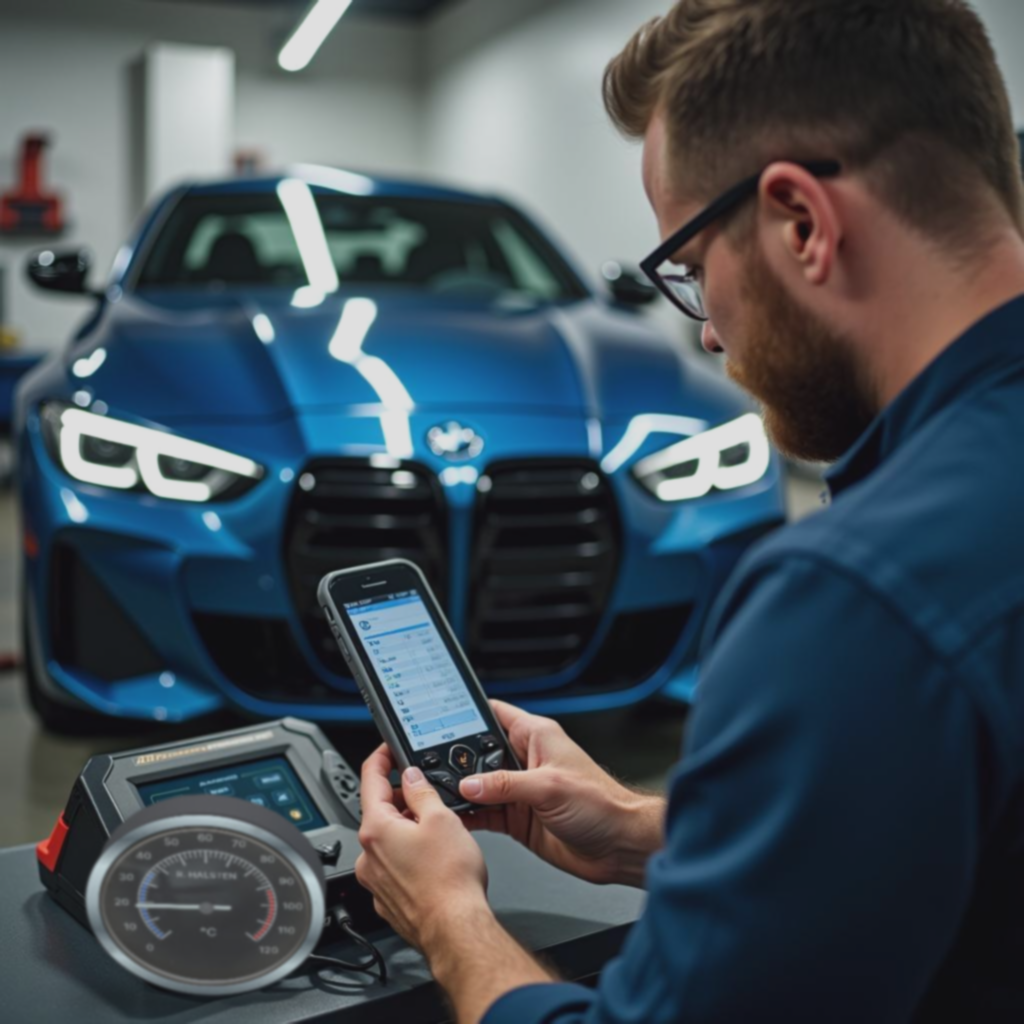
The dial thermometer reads 20 °C
